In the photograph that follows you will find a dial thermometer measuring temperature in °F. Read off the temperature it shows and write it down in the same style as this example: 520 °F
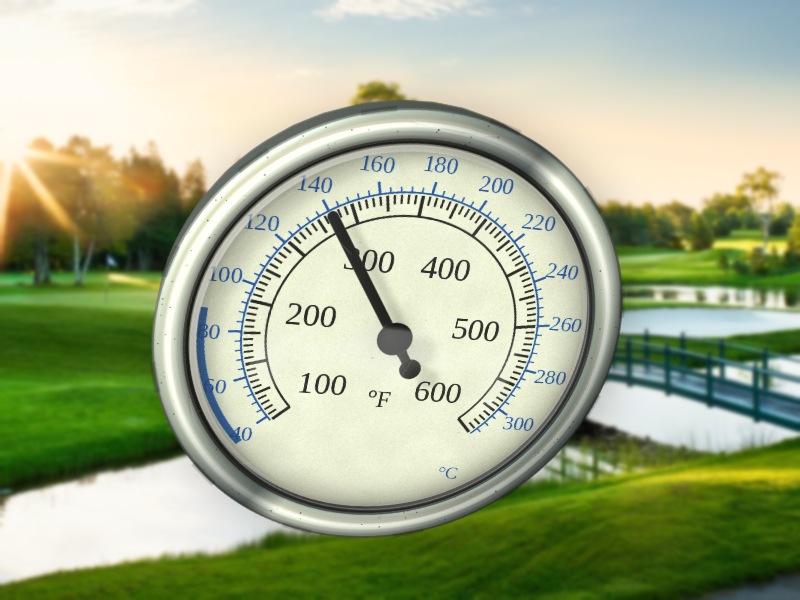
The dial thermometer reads 285 °F
